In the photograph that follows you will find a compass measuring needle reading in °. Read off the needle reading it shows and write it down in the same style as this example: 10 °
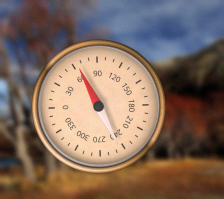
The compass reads 65 °
